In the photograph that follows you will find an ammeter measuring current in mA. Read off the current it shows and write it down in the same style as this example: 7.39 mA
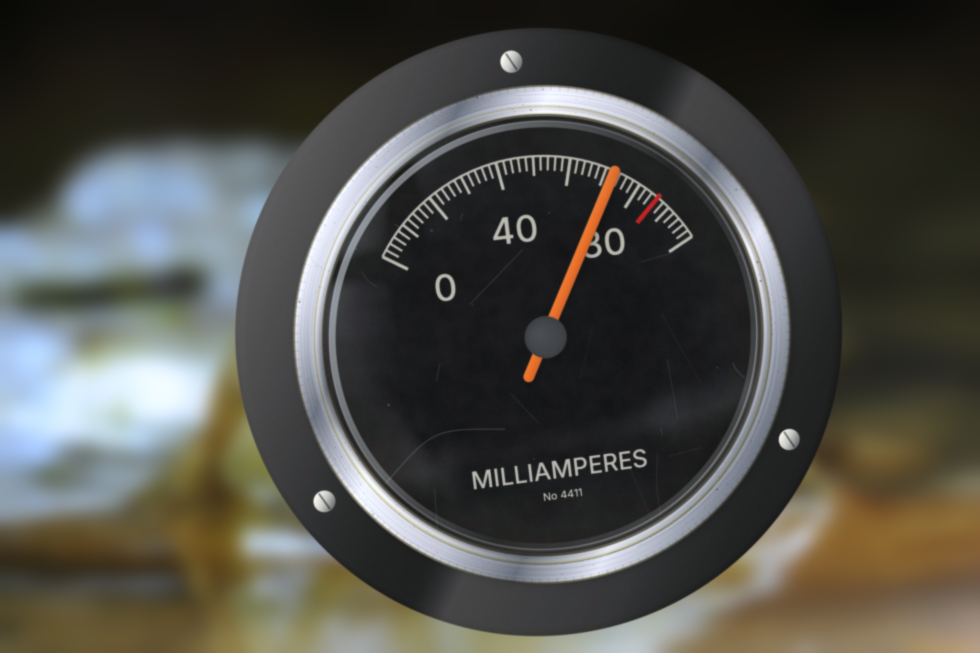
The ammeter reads 72 mA
